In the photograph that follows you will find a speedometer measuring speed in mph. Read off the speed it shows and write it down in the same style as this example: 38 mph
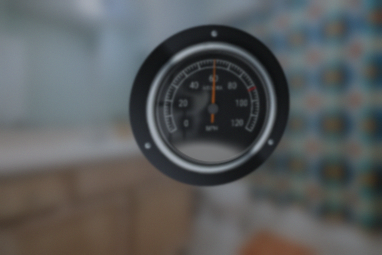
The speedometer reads 60 mph
